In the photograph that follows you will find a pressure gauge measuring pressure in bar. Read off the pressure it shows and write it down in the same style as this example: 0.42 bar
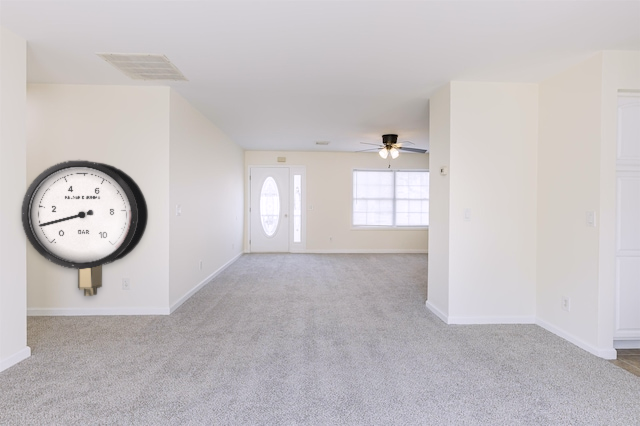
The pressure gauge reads 1 bar
